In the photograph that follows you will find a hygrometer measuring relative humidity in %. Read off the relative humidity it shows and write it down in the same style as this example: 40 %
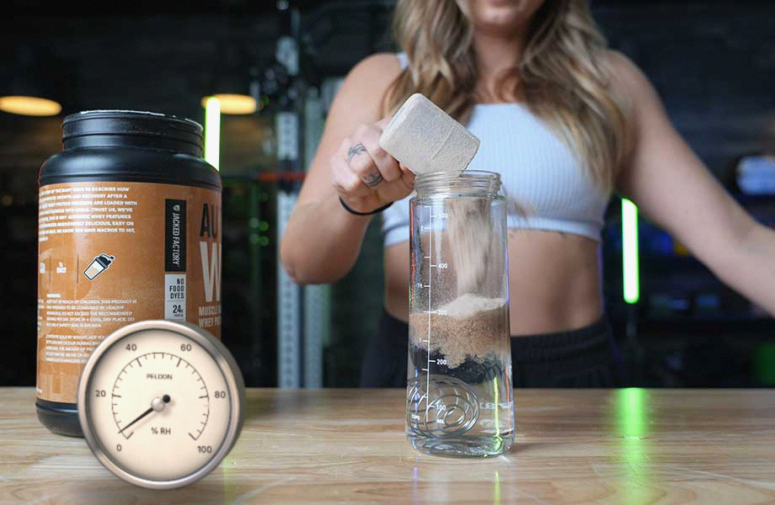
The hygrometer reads 4 %
